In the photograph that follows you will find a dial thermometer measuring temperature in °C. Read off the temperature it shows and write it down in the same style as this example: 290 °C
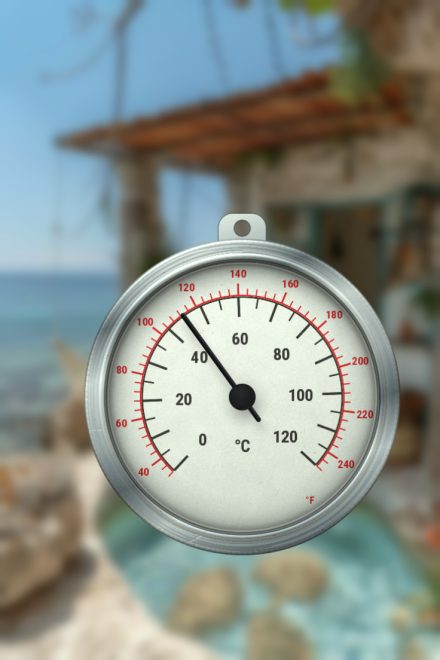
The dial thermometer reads 45 °C
